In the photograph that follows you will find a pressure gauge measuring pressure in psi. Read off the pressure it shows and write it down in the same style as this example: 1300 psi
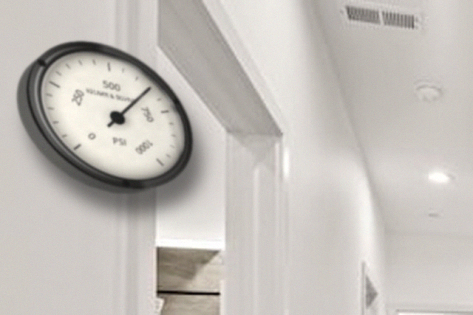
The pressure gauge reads 650 psi
